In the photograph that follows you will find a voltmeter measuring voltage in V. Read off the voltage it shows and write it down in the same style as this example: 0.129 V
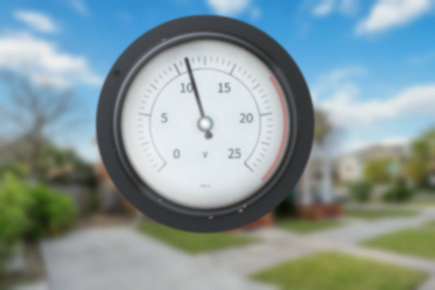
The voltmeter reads 11 V
